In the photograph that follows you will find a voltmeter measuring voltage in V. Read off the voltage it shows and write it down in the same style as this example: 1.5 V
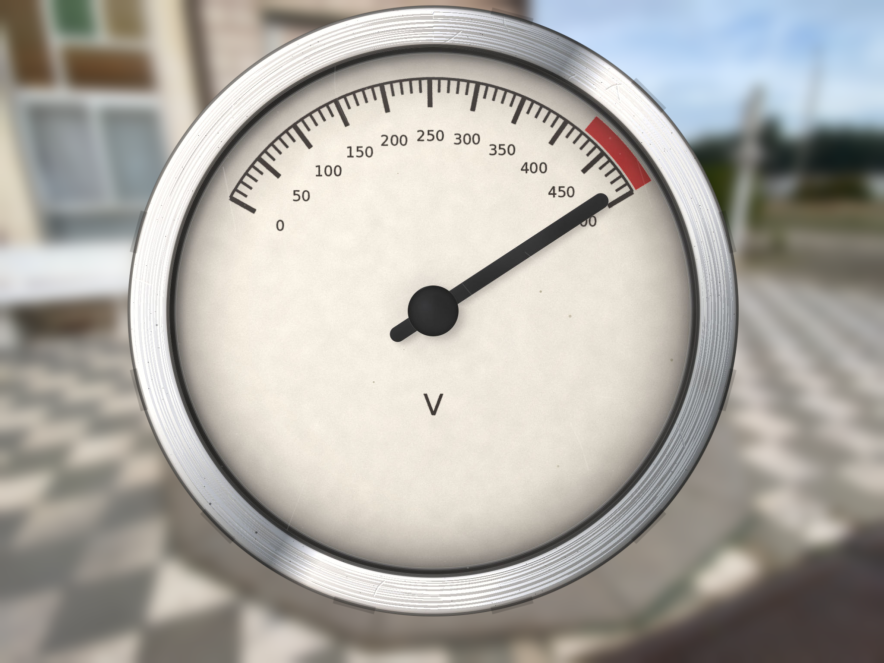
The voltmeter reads 490 V
